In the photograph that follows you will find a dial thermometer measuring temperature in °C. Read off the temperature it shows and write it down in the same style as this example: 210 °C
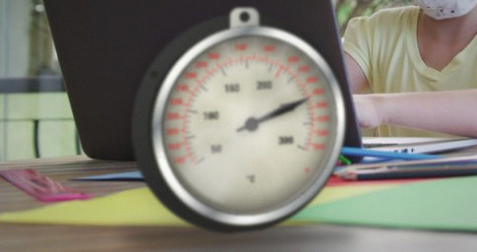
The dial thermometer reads 250 °C
